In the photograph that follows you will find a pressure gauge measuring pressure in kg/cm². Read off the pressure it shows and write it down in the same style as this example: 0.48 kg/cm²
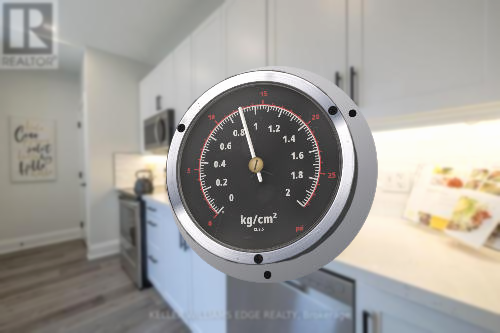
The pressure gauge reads 0.9 kg/cm²
